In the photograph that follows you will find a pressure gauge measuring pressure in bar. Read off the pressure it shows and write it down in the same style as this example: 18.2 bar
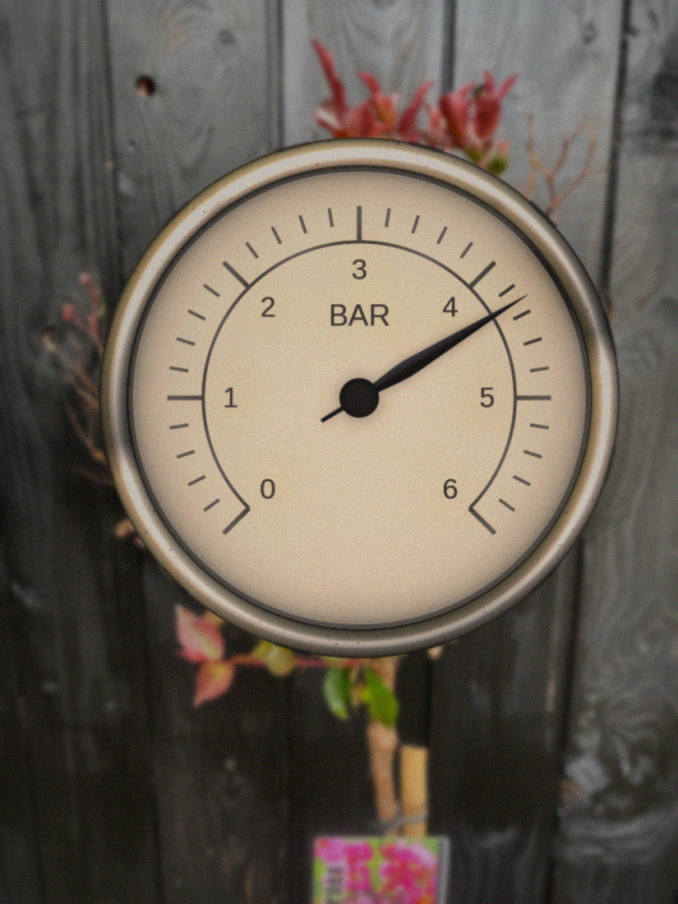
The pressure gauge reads 4.3 bar
